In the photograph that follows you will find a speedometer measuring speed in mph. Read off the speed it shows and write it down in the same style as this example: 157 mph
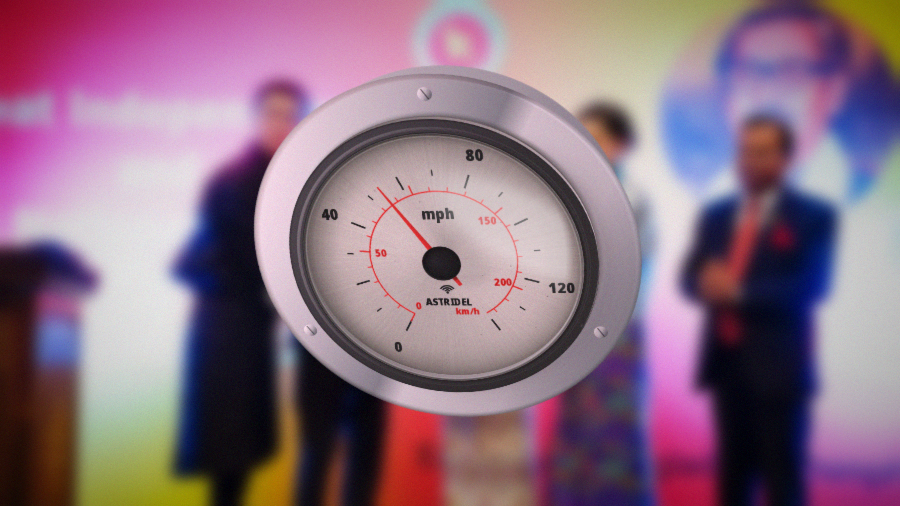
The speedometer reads 55 mph
